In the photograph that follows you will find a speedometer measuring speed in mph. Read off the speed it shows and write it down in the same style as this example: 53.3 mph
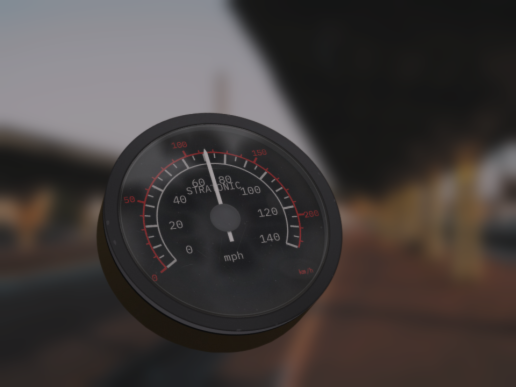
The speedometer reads 70 mph
